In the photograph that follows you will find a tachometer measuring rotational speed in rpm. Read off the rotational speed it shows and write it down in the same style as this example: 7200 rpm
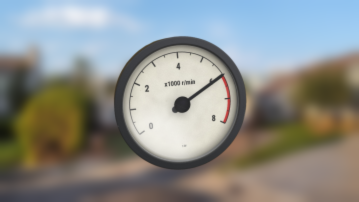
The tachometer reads 6000 rpm
